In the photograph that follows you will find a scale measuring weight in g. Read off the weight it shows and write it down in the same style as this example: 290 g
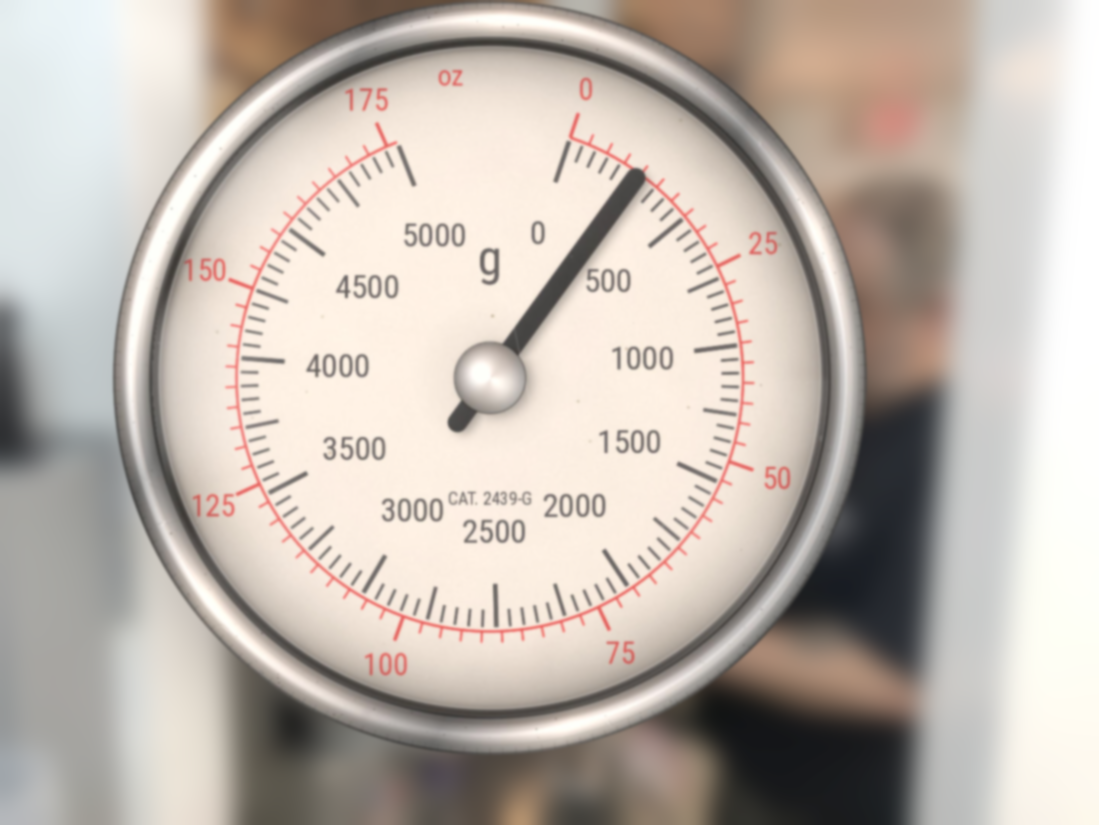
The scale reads 275 g
